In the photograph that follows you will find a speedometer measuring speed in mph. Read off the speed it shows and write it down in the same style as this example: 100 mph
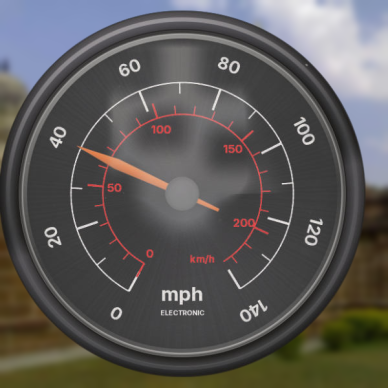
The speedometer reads 40 mph
